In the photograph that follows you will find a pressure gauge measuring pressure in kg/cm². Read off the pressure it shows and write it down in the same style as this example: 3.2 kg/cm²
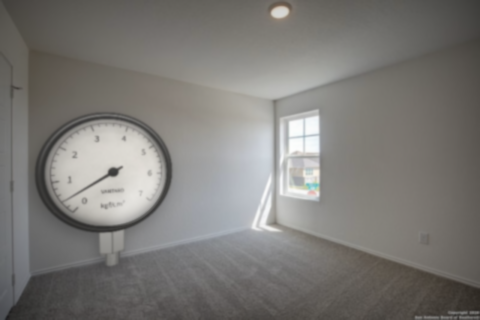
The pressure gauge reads 0.4 kg/cm²
